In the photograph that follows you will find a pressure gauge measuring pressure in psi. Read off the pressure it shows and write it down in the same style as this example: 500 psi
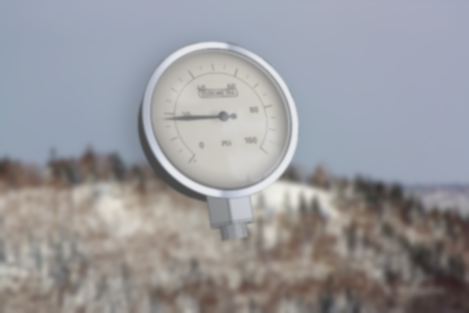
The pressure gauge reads 17.5 psi
